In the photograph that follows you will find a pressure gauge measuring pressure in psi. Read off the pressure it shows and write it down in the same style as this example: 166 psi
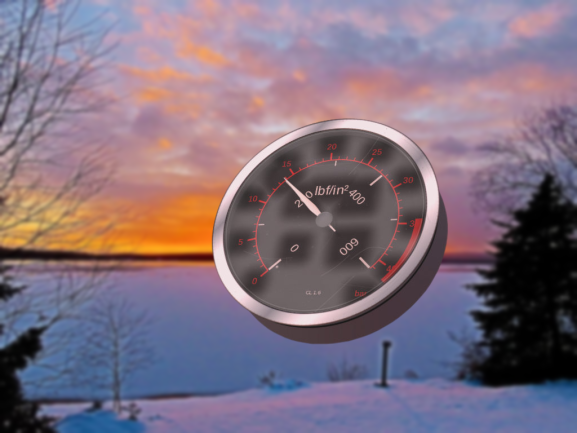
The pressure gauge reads 200 psi
